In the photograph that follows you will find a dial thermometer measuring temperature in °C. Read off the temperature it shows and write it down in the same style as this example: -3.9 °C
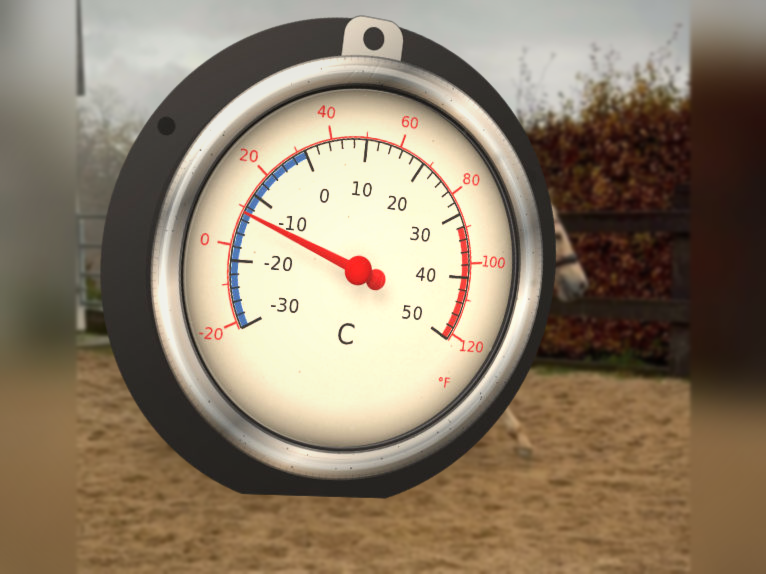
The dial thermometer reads -13 °C
